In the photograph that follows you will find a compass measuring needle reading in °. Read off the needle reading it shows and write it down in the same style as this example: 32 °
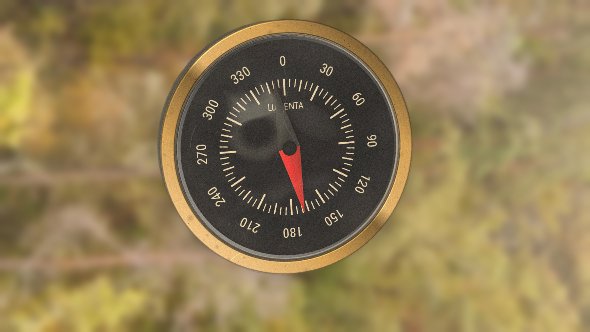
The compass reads 170 °
